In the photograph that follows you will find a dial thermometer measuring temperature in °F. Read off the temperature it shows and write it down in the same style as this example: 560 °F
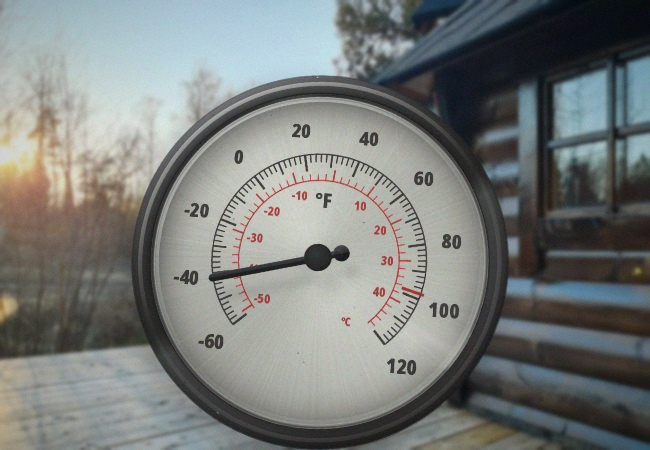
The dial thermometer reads -42 °F
